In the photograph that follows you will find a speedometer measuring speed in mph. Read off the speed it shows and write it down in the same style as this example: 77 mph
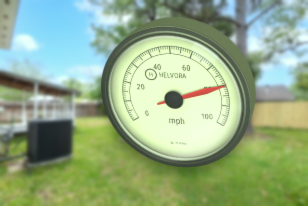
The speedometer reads 80 mph
